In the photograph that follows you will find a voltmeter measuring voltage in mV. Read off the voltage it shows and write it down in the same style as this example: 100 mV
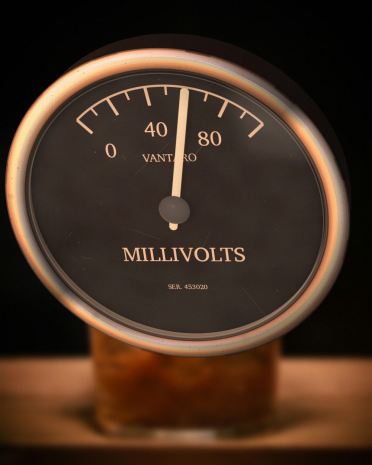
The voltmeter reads 60 mV
